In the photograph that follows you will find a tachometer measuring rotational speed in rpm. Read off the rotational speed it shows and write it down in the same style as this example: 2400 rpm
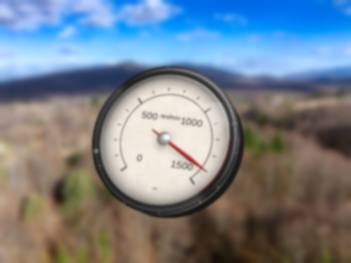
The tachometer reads 1400 rpm
